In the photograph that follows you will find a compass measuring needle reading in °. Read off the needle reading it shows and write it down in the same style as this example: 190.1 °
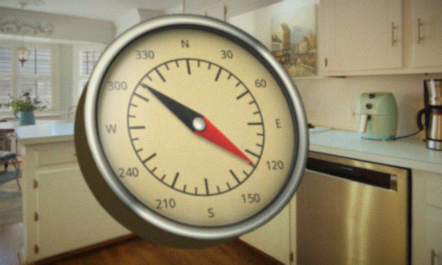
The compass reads 130 °
